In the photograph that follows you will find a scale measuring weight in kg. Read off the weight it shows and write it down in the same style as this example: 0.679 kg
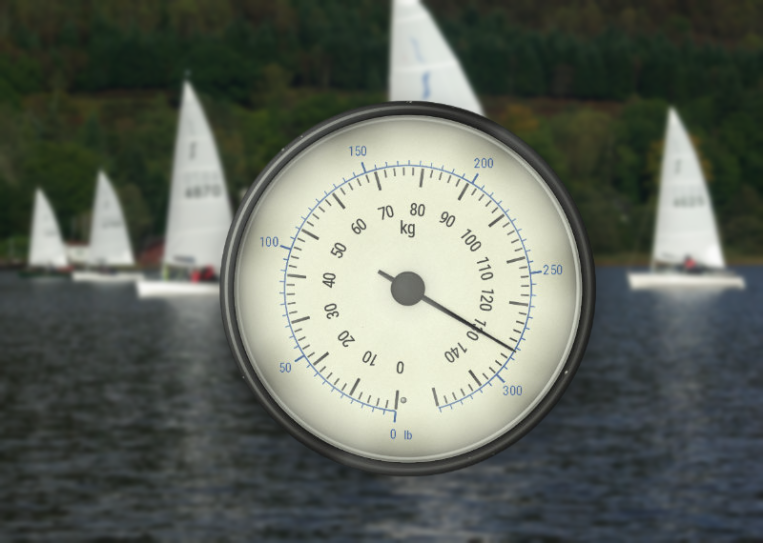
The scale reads 130 kg
